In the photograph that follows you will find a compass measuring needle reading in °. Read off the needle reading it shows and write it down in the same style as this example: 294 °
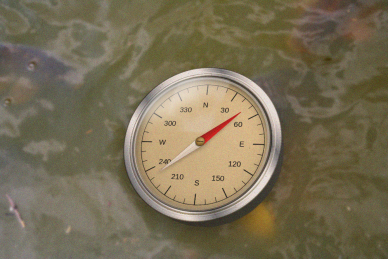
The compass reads 50 °
